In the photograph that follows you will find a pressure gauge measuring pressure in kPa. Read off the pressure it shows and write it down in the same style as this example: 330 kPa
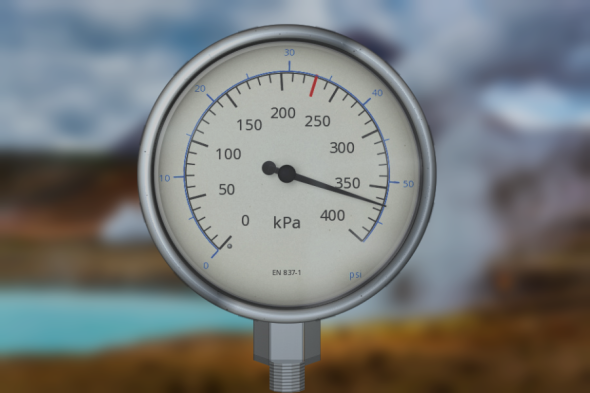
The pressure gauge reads 365 kPa
